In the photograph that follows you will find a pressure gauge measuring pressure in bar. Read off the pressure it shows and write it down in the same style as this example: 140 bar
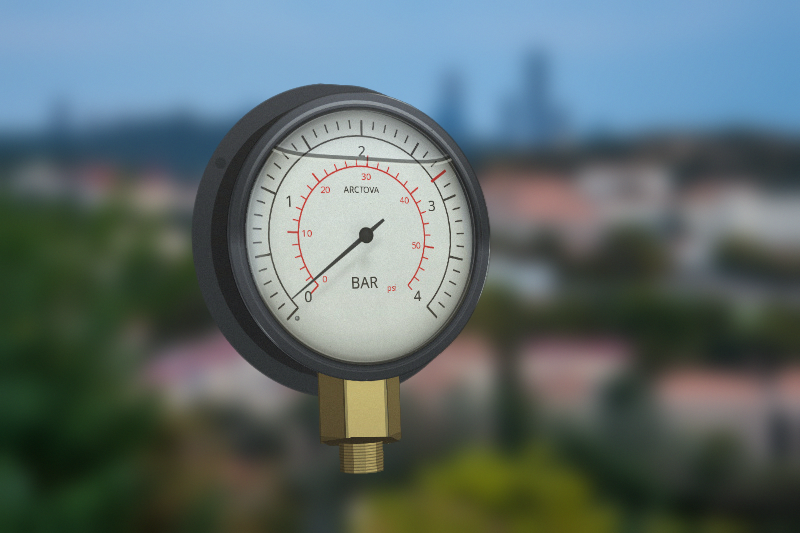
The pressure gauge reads 0.1 bar
